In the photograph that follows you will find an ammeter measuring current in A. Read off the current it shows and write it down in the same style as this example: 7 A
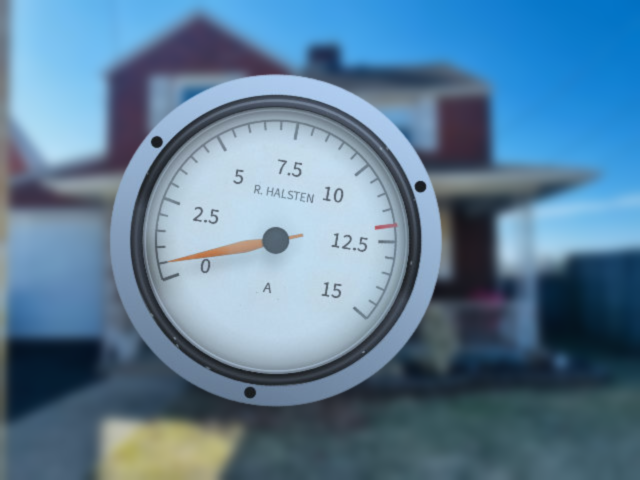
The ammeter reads 0.5 A
